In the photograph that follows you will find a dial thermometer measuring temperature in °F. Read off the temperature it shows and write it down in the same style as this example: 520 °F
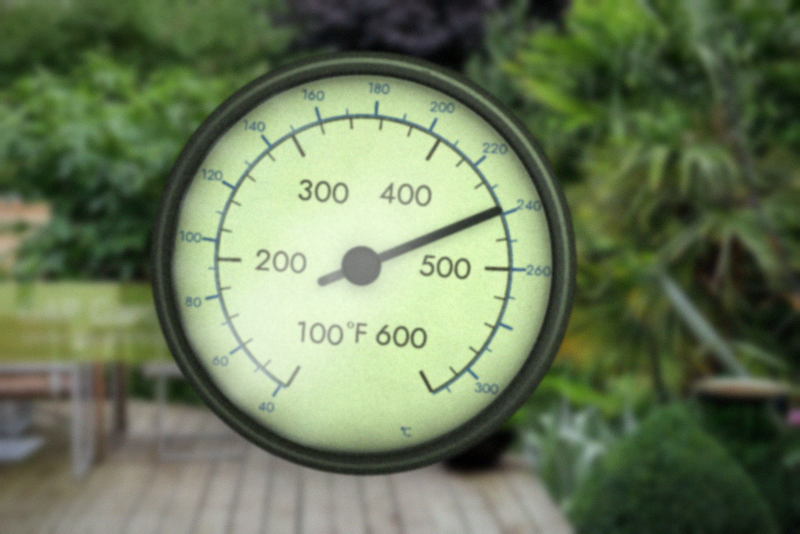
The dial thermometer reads 460 °F
